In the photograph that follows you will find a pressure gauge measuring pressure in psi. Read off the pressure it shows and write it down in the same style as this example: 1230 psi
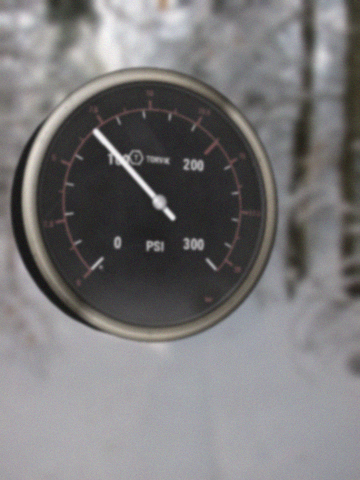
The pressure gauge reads 100 psi
